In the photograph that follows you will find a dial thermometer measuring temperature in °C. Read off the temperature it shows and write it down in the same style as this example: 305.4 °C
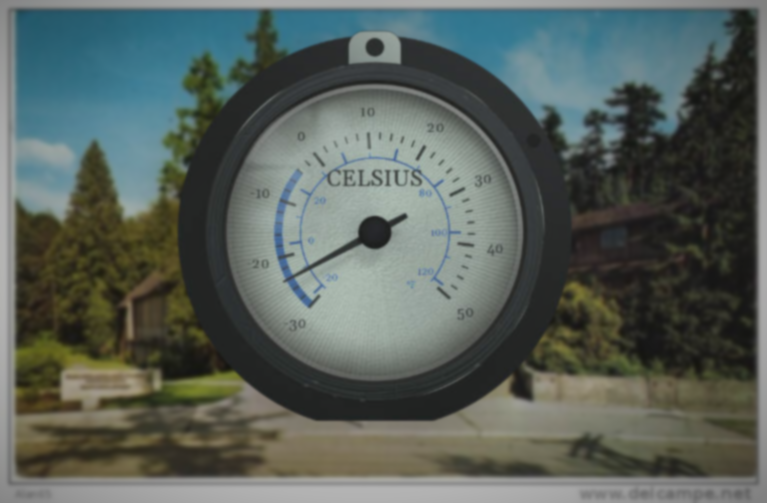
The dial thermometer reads -24 °C
